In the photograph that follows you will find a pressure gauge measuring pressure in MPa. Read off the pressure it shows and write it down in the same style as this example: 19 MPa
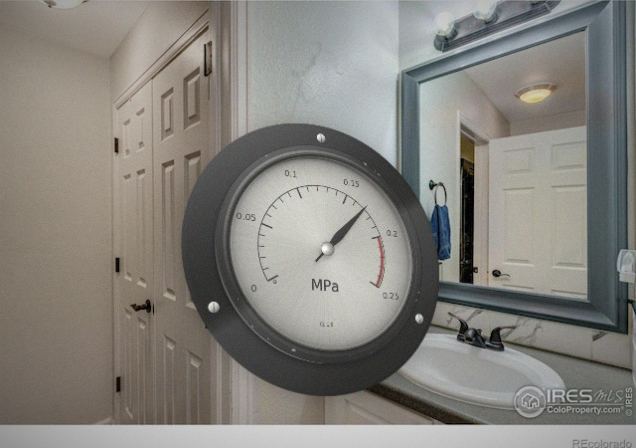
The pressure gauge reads 0.17 MPa
